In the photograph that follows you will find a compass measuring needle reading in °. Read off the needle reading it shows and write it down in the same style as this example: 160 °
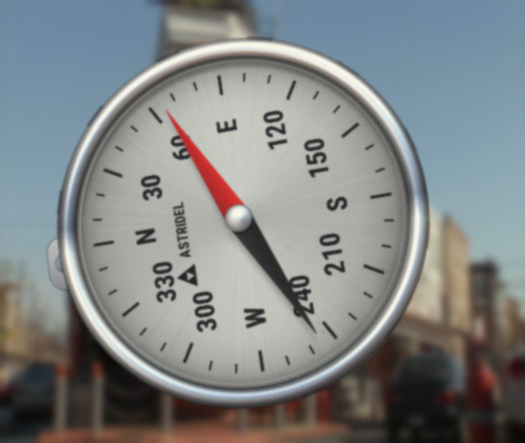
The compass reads 65 °
